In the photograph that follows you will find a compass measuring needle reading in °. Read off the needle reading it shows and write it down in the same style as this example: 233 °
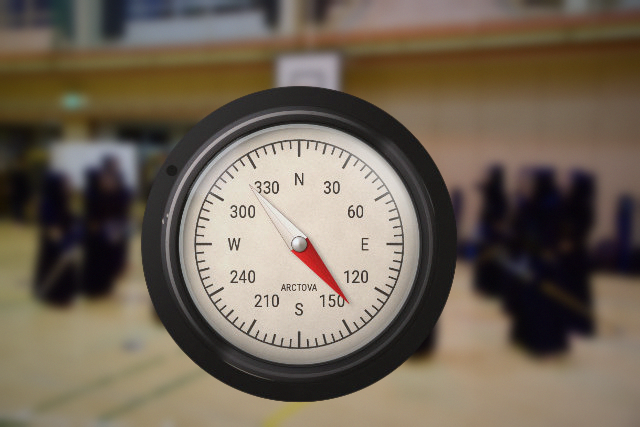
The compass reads 140 °
